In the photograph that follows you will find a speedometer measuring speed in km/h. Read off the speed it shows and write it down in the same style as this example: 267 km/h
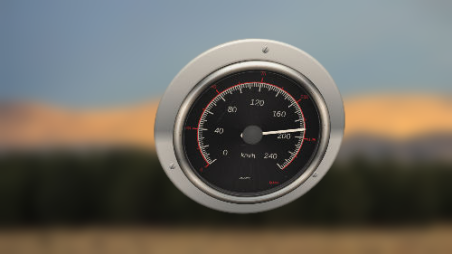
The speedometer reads 190 km/h
